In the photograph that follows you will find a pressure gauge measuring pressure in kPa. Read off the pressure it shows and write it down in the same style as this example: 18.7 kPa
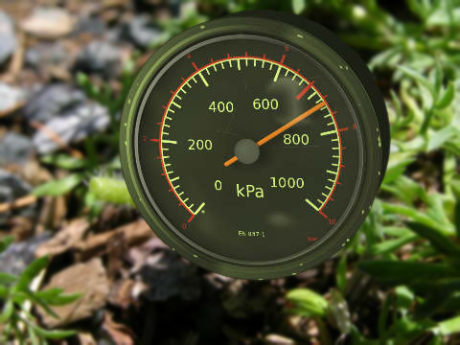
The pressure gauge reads 730 kPa
